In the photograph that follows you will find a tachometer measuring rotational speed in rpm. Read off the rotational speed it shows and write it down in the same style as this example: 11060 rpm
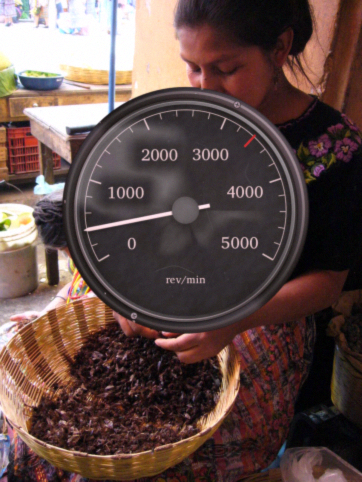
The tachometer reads 400 rpm
